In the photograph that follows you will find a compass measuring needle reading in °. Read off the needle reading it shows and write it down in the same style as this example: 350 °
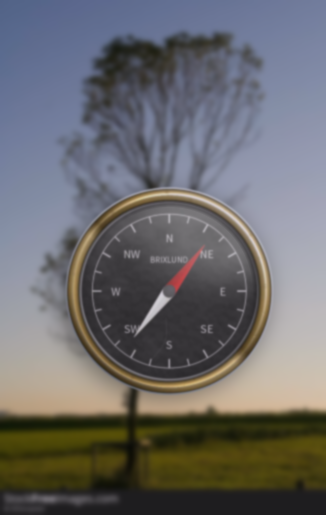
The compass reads 37.5 °
